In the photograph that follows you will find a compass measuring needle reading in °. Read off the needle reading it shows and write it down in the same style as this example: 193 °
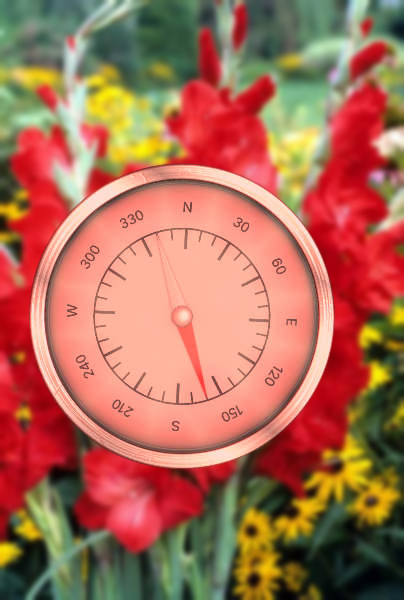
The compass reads 160 °
